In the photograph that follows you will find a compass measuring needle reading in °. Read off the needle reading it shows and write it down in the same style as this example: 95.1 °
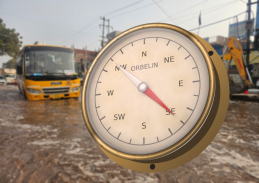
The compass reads 135 °
